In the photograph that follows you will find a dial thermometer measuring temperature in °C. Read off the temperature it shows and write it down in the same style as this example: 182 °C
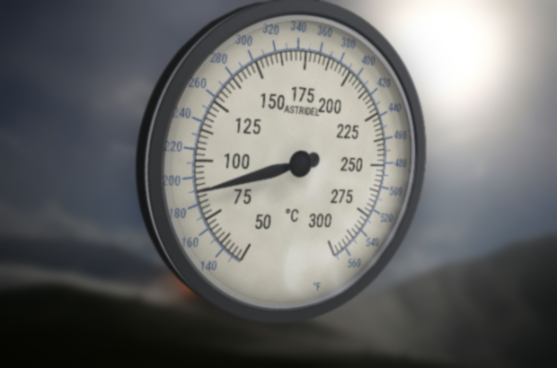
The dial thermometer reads 87.5 °C
